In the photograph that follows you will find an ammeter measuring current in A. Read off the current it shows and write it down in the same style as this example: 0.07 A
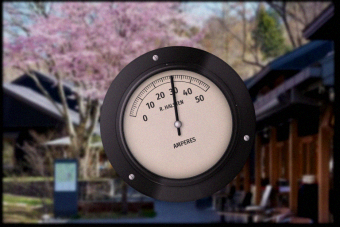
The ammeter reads 30 A
